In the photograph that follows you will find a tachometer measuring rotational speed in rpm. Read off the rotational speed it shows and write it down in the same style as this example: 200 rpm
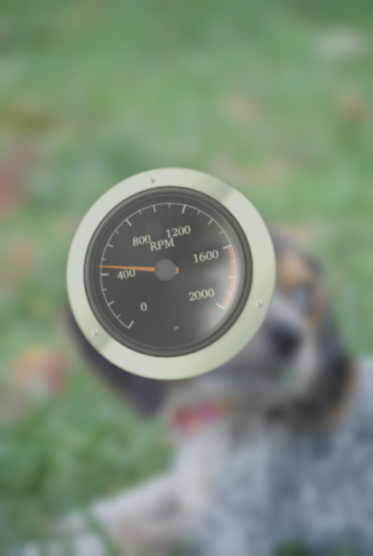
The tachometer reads 450 rpm
